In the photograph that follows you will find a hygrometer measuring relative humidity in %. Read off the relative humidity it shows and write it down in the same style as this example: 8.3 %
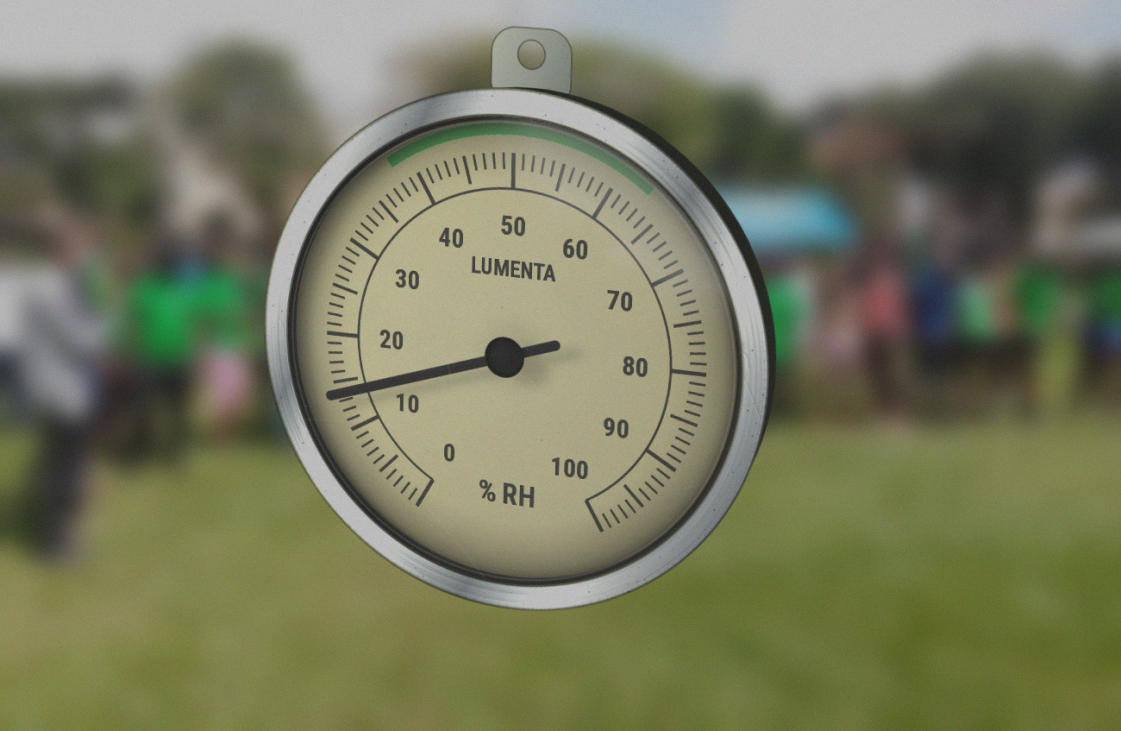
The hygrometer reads 14 %
